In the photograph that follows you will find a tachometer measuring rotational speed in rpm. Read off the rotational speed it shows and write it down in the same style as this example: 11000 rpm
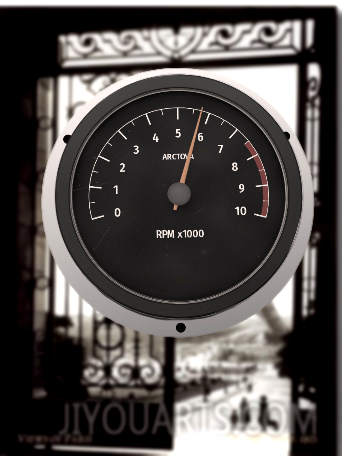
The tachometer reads 5750 rpm
